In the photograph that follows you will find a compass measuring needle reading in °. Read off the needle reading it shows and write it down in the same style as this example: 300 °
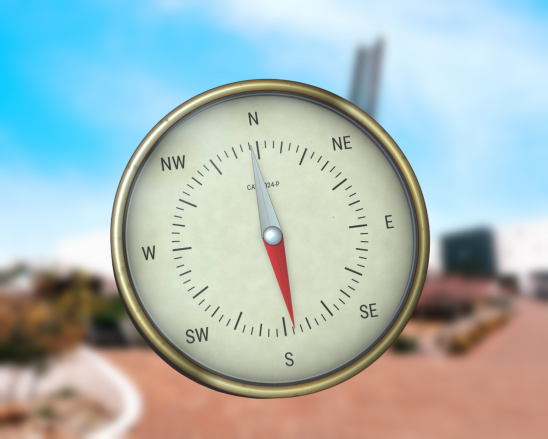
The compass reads 175 °
